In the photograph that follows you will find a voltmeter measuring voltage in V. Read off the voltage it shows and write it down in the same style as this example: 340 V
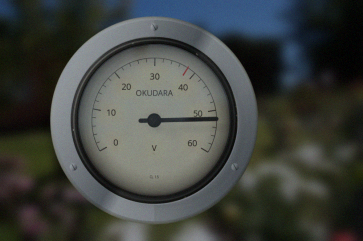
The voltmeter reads 52 V
